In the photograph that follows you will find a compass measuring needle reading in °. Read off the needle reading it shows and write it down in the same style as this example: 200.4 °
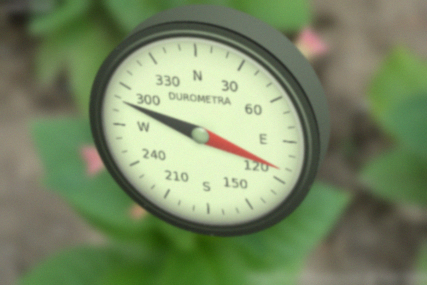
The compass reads 110 °
